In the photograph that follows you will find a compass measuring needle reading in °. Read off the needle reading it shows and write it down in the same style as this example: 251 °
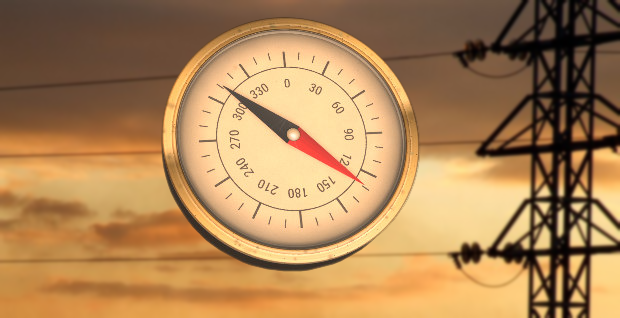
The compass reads 130 °
